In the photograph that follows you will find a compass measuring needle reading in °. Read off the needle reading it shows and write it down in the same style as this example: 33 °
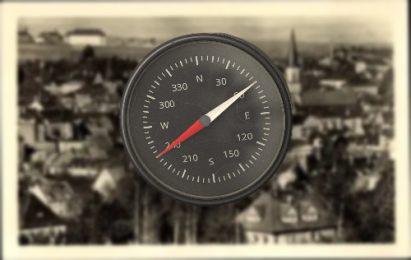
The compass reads 240 °
